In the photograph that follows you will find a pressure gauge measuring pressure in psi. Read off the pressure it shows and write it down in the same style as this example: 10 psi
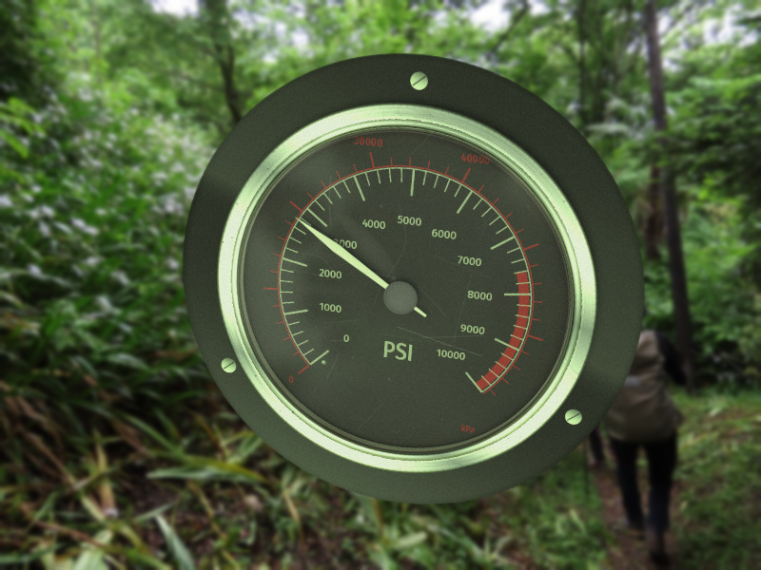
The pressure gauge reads 2800 psi
